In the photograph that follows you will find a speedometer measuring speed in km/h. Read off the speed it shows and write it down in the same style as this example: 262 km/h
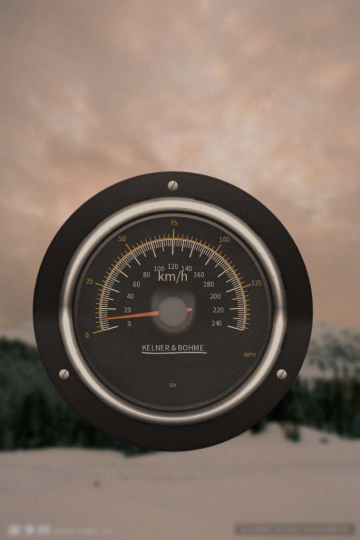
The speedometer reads 10 km/h
